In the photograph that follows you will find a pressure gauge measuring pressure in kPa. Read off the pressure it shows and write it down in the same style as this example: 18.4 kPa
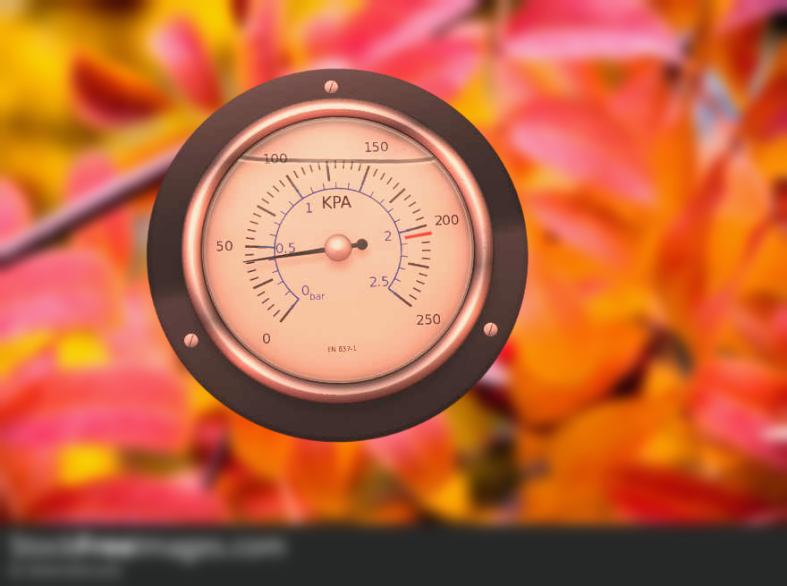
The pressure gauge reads 40 kPa
